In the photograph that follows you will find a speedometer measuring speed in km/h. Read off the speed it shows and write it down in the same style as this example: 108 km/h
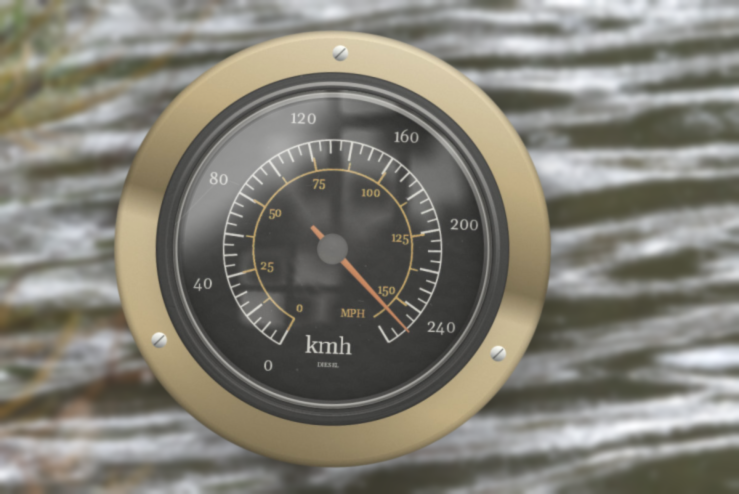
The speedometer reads 250 km/h
